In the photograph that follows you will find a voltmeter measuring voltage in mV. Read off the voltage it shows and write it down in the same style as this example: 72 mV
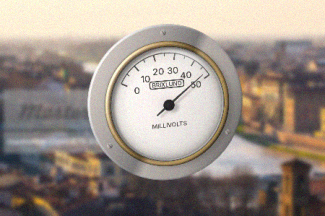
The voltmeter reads 47.5 mV
